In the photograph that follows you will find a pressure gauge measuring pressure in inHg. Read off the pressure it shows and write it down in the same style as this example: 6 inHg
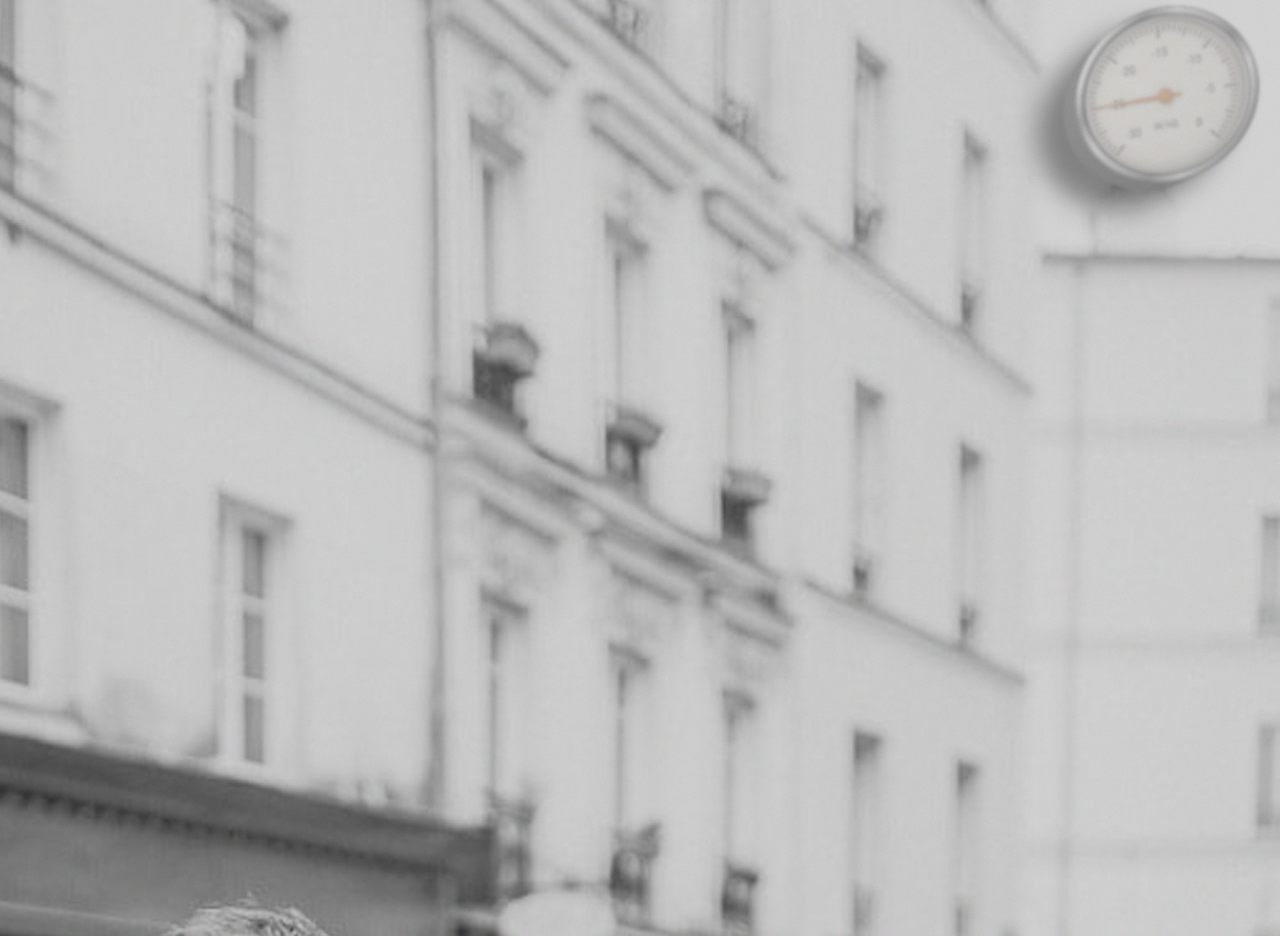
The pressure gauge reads -25 inHg
